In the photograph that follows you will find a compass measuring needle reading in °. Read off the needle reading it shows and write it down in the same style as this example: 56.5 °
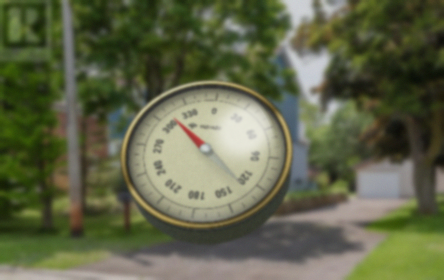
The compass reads 310 °
